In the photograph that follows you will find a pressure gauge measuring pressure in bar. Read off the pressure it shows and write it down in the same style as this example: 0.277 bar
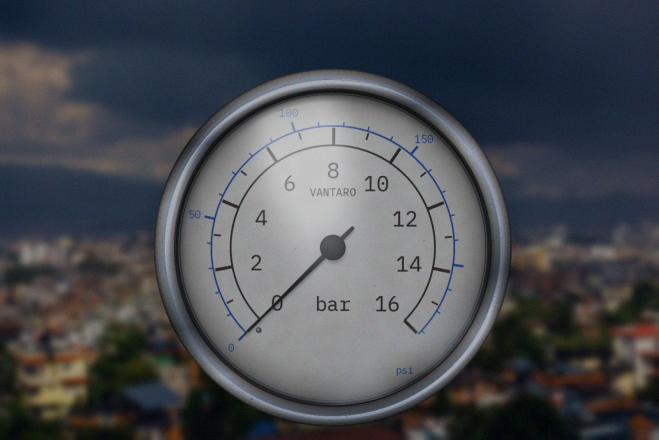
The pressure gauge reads 0 bar
